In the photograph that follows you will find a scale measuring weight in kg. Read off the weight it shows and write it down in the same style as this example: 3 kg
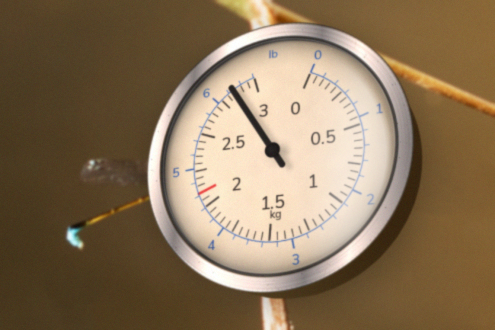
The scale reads 2.85 kg
